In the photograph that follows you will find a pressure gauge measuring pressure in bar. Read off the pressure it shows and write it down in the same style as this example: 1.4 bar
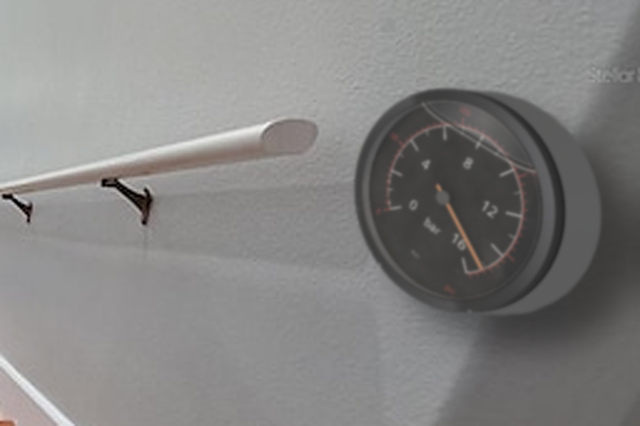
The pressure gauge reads 15 bar
